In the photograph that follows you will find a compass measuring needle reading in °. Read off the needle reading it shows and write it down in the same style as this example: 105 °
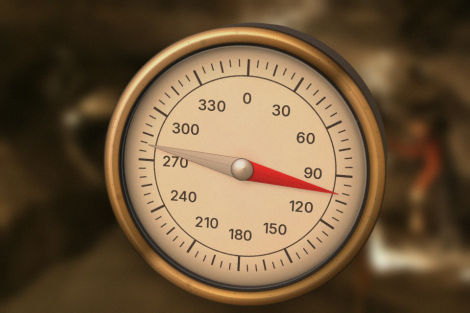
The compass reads 100 °
